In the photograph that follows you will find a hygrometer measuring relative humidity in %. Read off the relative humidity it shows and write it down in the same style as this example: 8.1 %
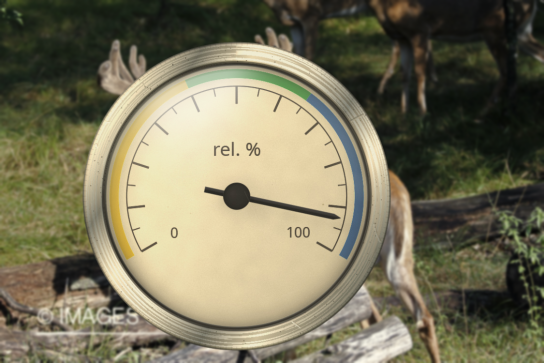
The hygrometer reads 92.5 %
